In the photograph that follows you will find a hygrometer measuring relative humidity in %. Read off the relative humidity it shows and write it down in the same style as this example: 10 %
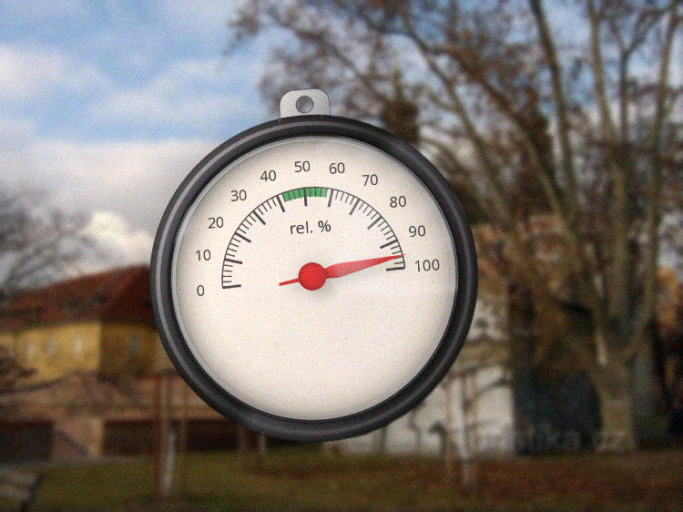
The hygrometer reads 96 %
